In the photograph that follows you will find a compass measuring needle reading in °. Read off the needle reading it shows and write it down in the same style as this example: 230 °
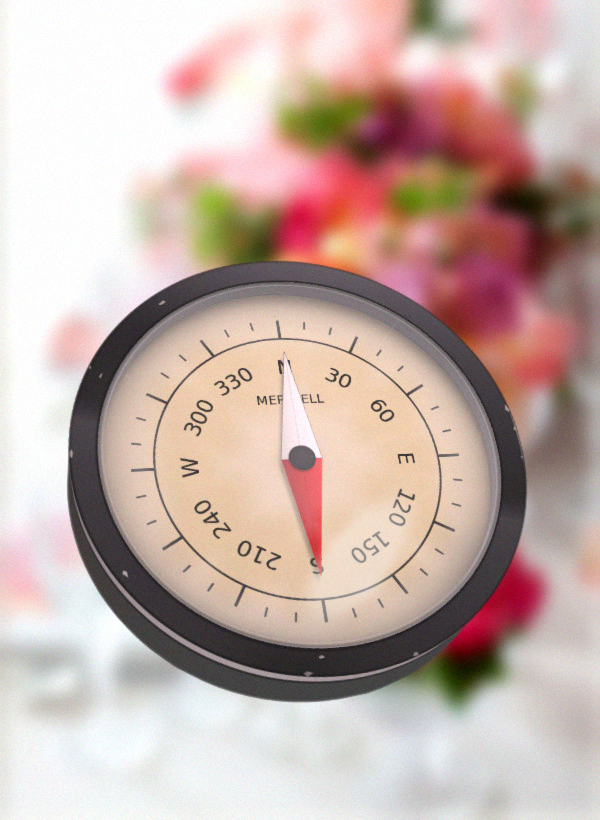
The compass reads 180 °
